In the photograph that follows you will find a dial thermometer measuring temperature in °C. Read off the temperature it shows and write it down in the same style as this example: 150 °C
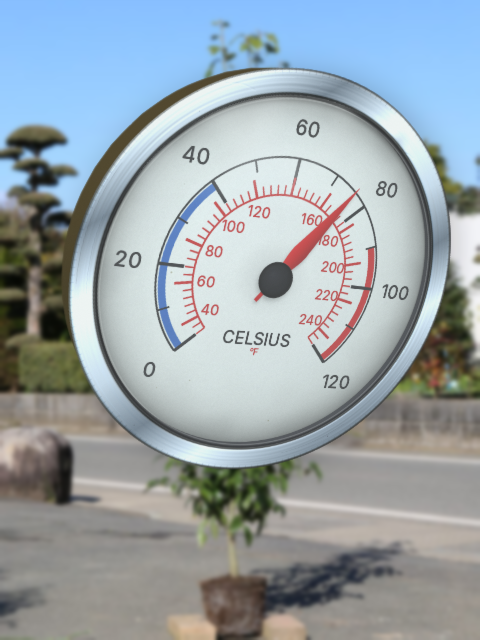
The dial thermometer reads 75 °C
